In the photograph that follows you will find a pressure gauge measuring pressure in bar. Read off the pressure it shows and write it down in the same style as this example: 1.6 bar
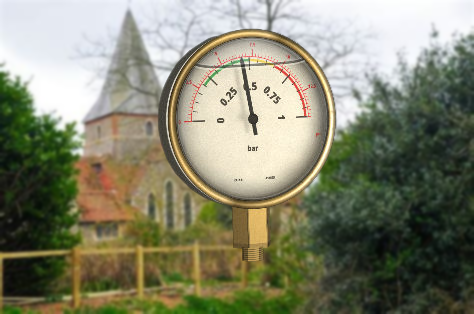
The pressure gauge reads 0.45 bar
